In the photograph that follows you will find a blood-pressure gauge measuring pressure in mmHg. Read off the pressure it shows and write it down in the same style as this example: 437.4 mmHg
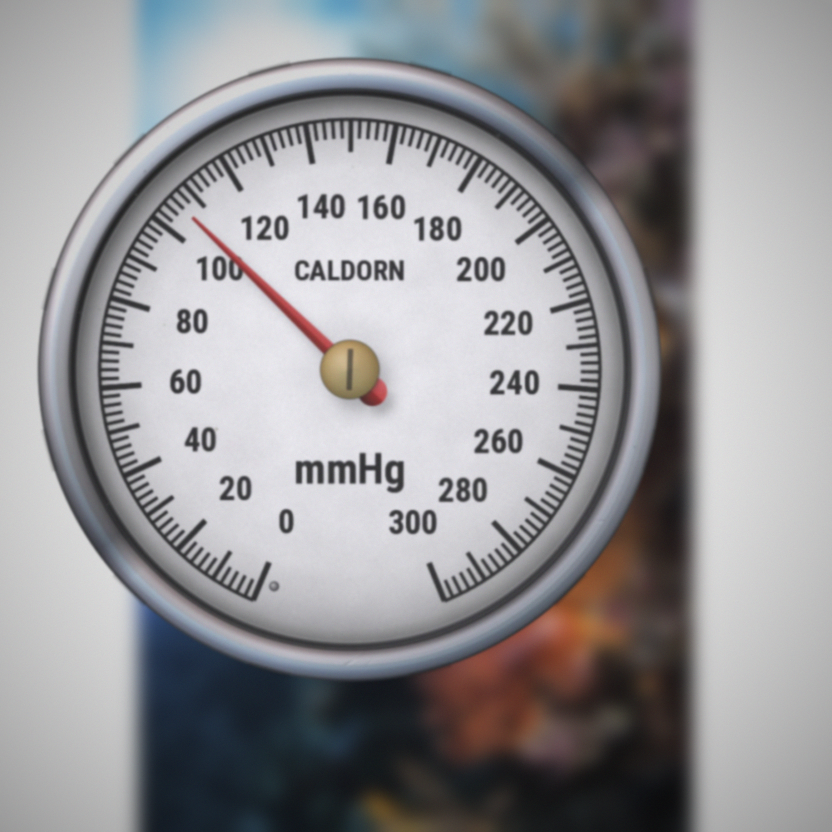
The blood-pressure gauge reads 106 mmHg
